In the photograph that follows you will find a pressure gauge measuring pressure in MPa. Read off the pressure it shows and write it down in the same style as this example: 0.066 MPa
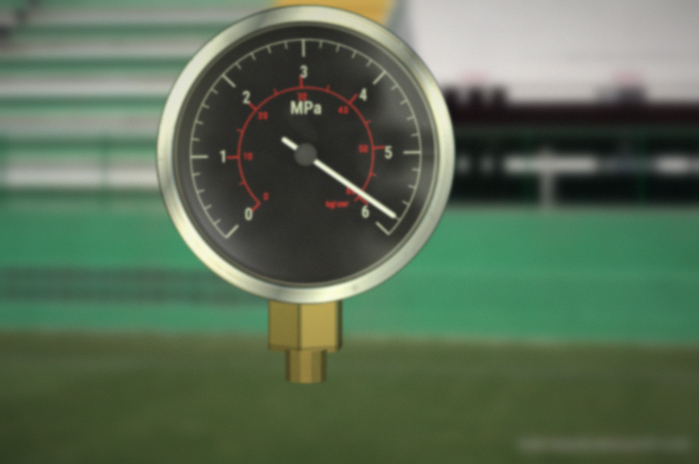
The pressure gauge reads 5.8 MPa
